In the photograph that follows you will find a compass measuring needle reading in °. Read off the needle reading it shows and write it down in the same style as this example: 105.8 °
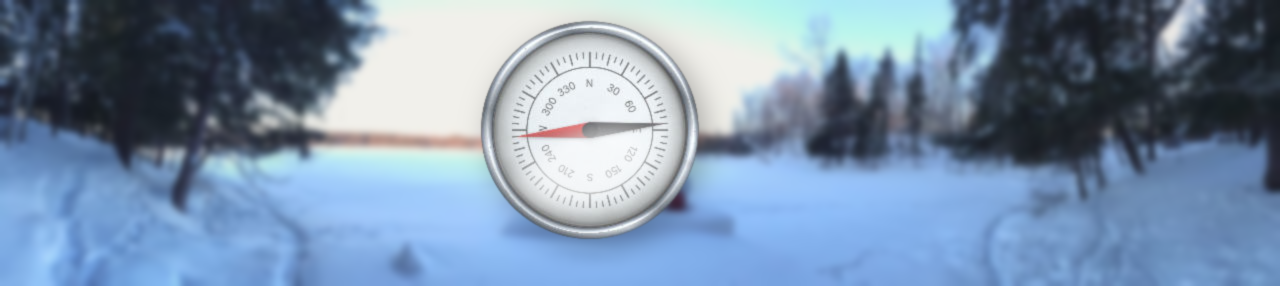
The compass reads 265 °
